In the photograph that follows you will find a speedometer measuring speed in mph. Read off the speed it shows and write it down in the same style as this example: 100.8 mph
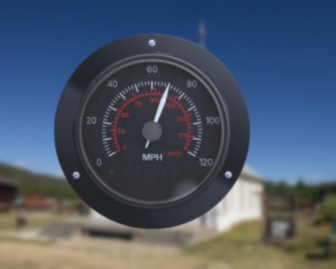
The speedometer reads 70 mph
